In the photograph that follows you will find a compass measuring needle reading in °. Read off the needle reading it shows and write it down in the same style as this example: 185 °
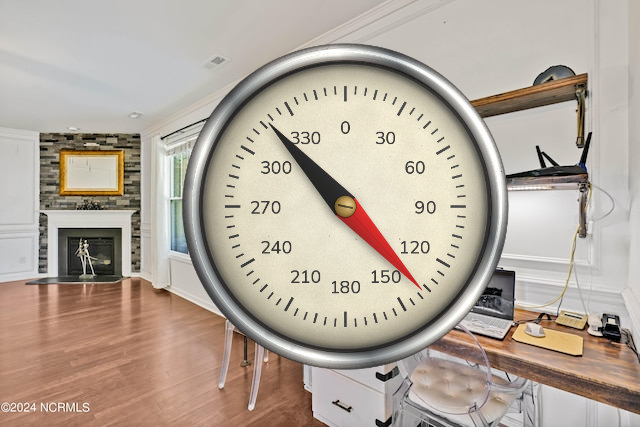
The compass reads 137.5 °
